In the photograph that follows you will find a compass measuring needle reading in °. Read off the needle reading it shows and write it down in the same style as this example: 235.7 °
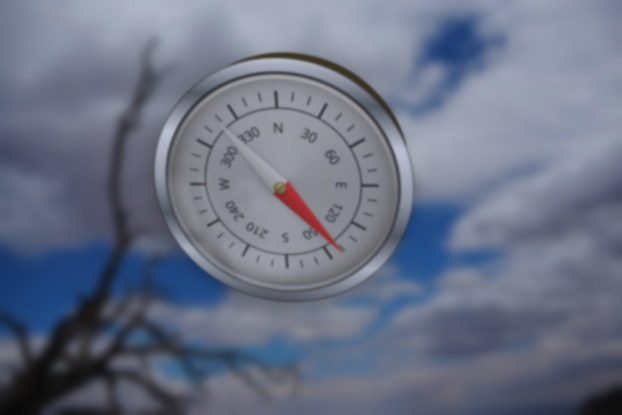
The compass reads 140 °
